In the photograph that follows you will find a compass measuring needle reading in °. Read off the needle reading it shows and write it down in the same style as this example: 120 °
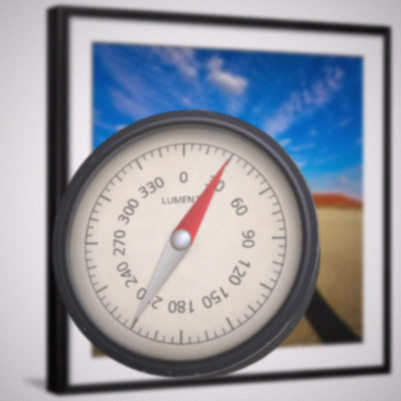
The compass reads 30 °
